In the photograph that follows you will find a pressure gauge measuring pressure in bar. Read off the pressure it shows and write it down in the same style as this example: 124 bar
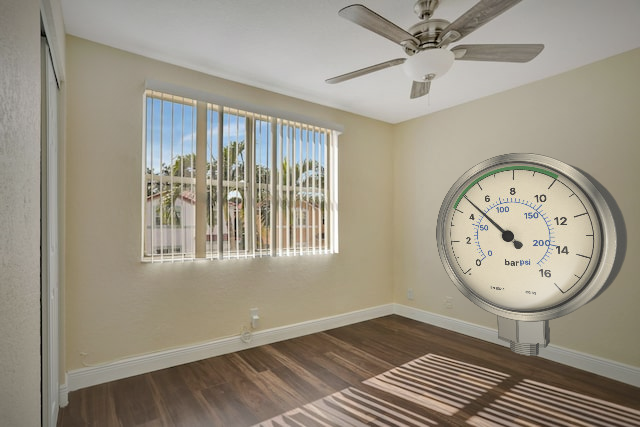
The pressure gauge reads 5 bar
